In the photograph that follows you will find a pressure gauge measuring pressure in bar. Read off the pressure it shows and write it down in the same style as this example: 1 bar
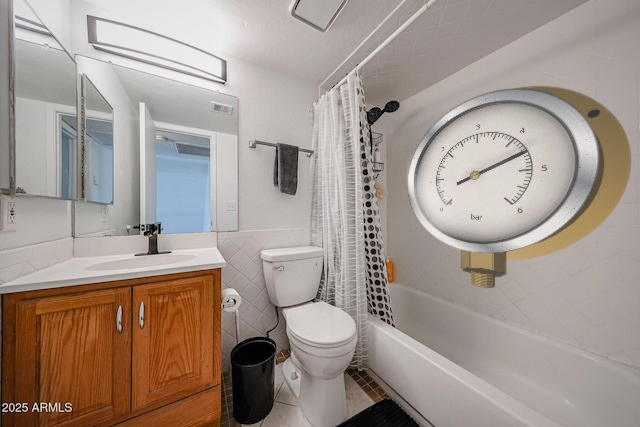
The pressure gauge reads 4.5 bar
